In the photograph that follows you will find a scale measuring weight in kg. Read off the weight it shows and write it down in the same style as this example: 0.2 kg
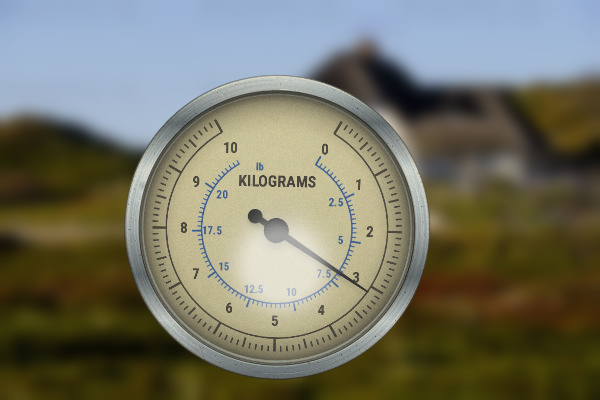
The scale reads 3.1 kg
